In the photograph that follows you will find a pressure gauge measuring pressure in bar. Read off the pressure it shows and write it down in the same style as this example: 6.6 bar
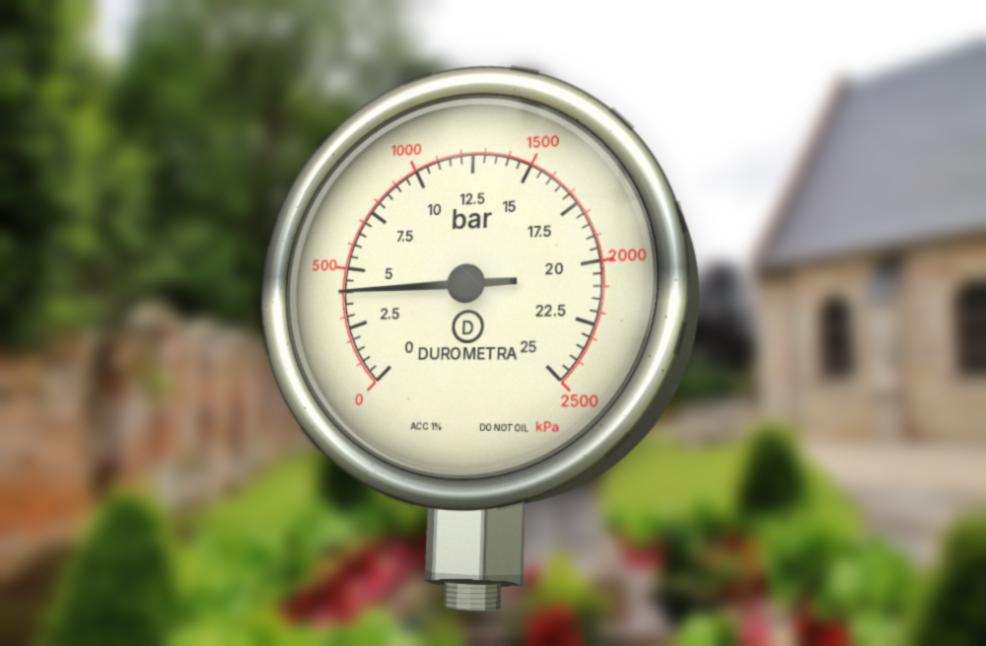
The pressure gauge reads 4 bar
